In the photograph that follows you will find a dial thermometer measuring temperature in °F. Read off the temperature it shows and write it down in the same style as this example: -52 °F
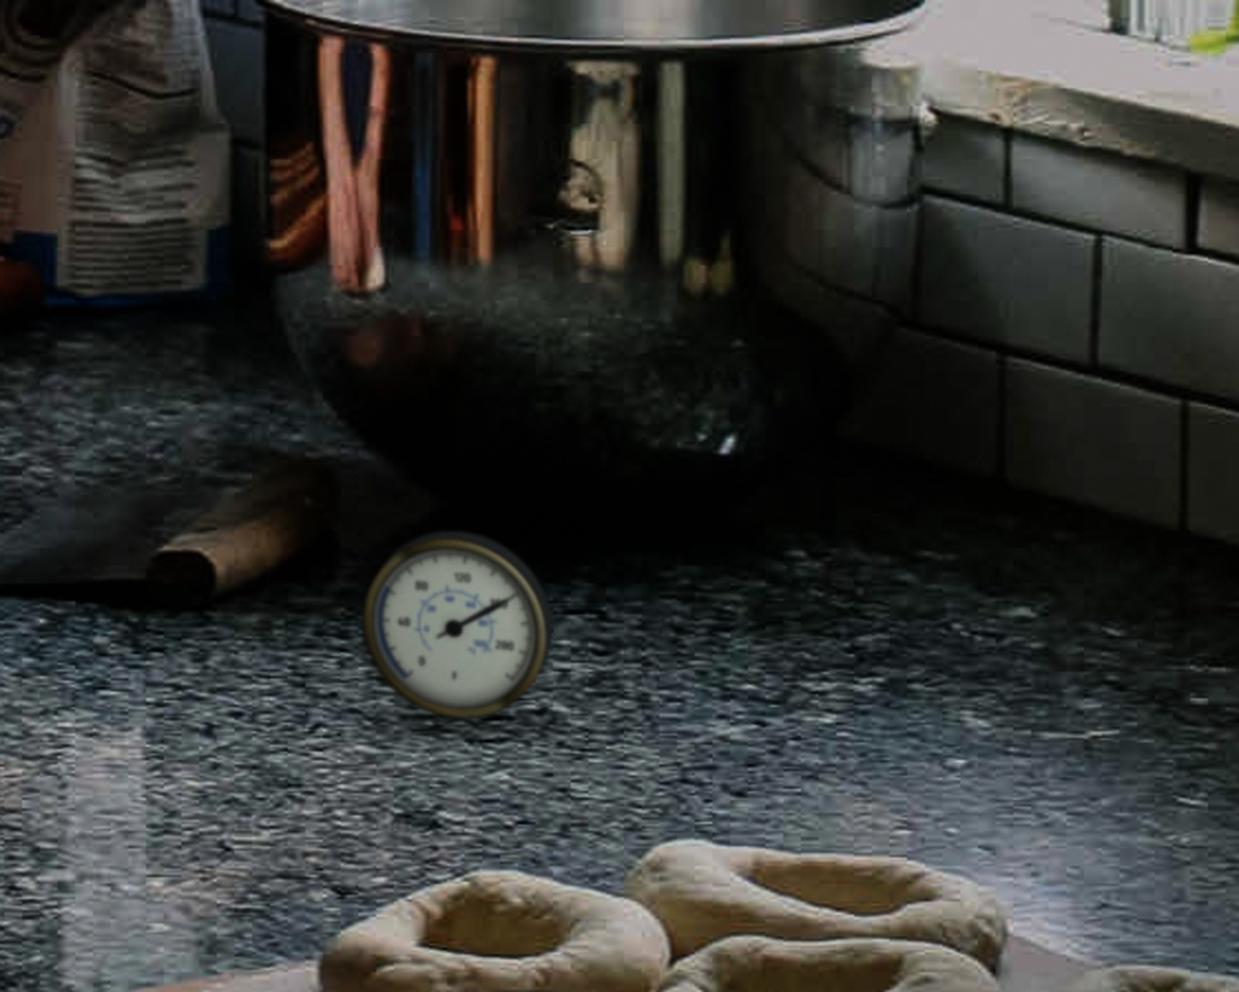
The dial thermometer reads 160 °F
